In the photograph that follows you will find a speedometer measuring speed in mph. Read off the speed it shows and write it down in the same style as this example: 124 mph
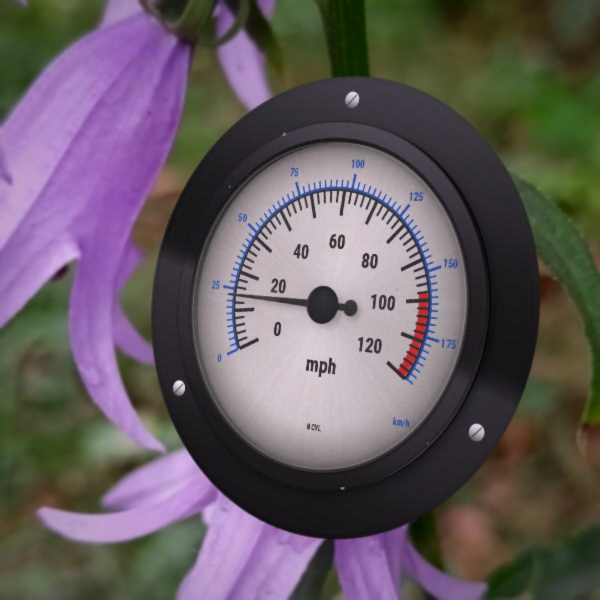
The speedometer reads 14 mph
